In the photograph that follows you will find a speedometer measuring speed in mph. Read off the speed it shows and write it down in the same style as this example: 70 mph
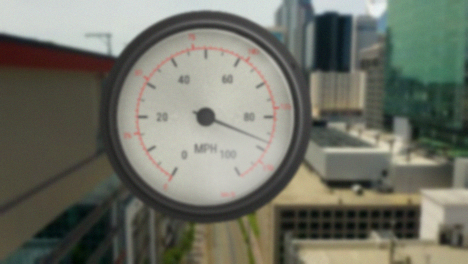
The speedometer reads 87.5 mph
